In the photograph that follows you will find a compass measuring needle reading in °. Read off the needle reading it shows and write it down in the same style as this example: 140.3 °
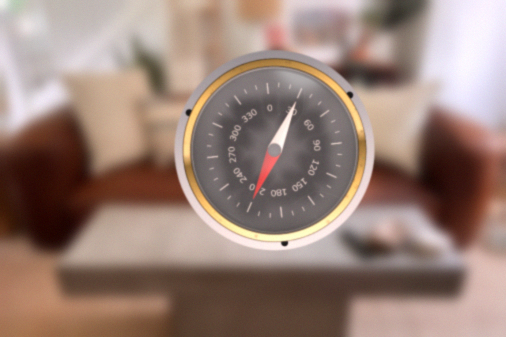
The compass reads 210 °
